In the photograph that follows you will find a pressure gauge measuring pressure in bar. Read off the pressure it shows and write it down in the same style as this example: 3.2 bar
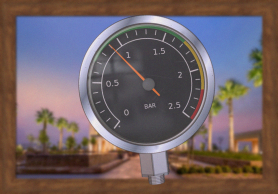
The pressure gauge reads 0.9 bar
